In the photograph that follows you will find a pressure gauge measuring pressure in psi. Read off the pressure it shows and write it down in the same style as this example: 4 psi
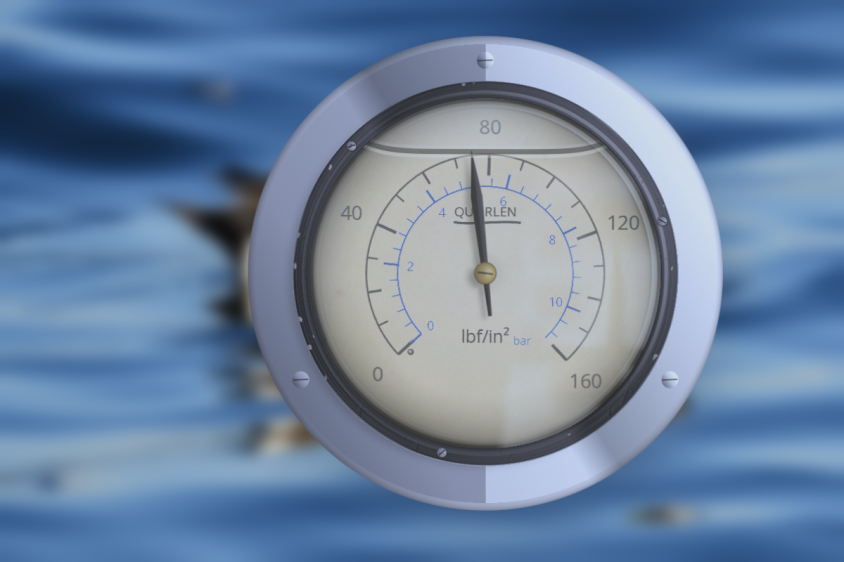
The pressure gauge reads 75 psi
